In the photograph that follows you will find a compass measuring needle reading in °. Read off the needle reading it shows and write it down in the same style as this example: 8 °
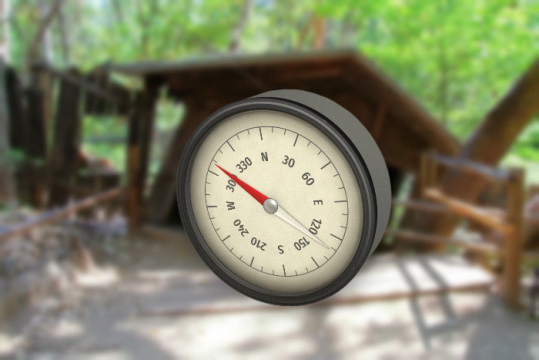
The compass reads 310 °
